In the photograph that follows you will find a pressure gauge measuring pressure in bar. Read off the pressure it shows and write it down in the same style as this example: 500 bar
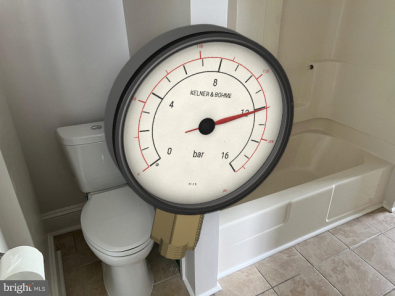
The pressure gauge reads 12 bar
